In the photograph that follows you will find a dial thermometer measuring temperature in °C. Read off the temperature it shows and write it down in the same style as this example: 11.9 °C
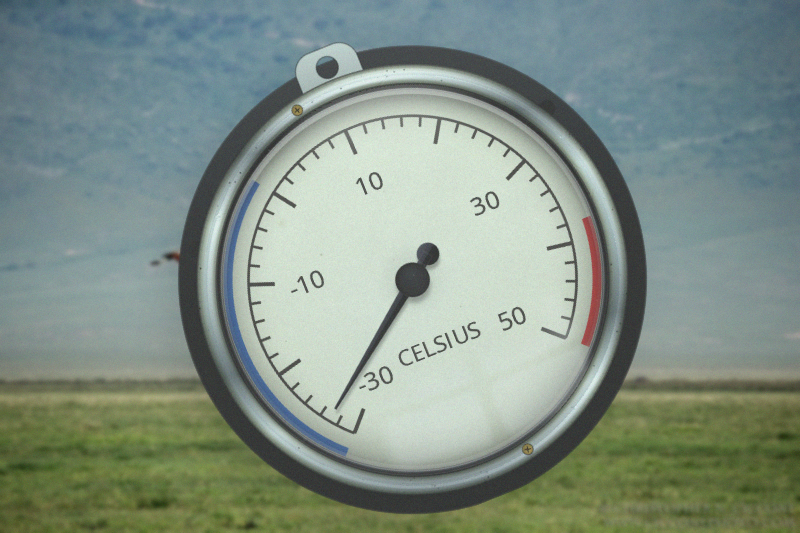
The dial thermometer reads -27 °C
